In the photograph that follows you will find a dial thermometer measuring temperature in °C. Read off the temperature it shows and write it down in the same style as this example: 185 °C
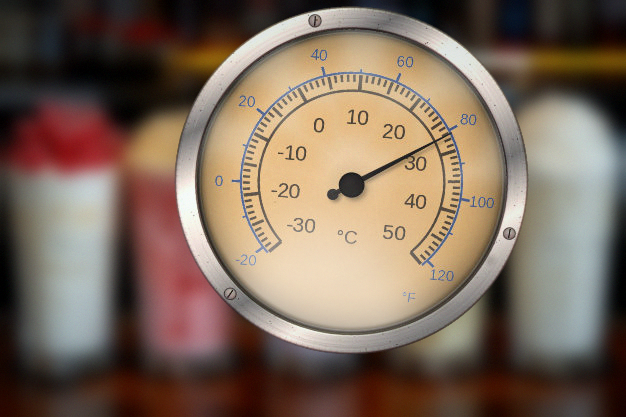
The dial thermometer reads 27 °C
